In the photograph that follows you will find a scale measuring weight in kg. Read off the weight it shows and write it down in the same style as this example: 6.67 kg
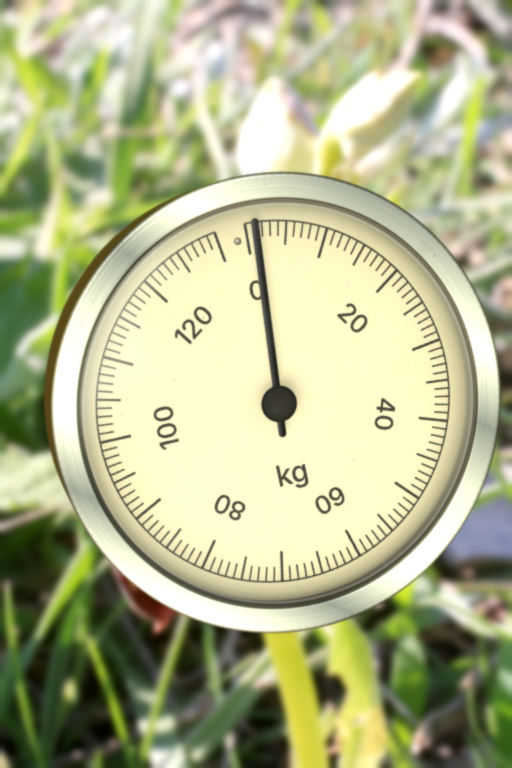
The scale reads 1 kg
